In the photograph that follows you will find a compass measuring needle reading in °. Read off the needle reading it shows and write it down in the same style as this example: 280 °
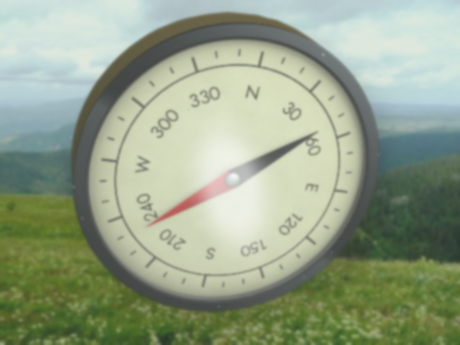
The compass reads 230 °
